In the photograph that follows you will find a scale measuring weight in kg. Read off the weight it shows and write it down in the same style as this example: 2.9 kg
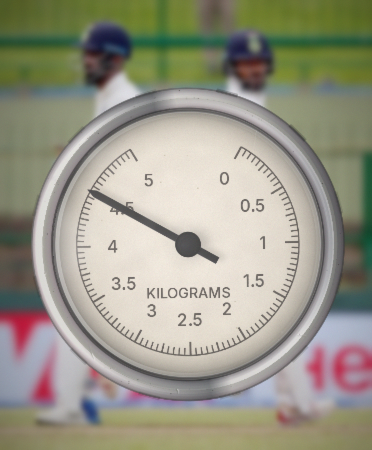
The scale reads 4.5 kg
